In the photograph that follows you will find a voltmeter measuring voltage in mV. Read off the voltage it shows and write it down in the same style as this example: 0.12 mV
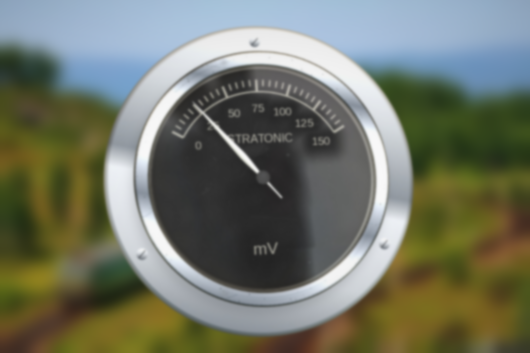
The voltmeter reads 25 mV
